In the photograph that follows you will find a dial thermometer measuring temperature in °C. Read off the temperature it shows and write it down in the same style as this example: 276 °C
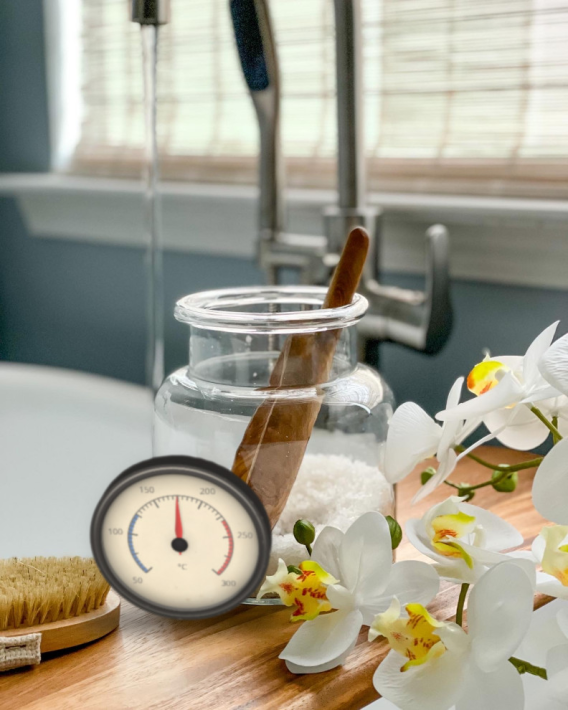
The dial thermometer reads 175 °C
